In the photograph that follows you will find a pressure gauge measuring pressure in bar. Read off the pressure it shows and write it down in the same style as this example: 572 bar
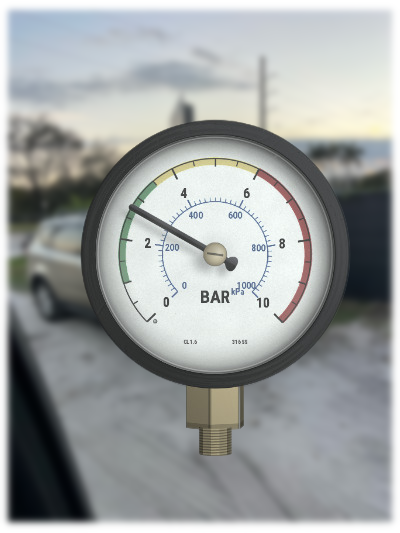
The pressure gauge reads 2.75 bar
